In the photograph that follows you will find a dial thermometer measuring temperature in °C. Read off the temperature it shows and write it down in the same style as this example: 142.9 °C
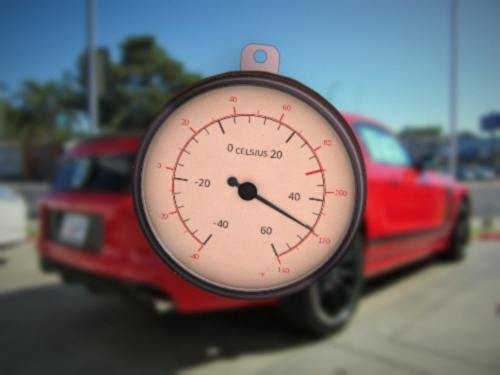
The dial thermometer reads 48 °C
